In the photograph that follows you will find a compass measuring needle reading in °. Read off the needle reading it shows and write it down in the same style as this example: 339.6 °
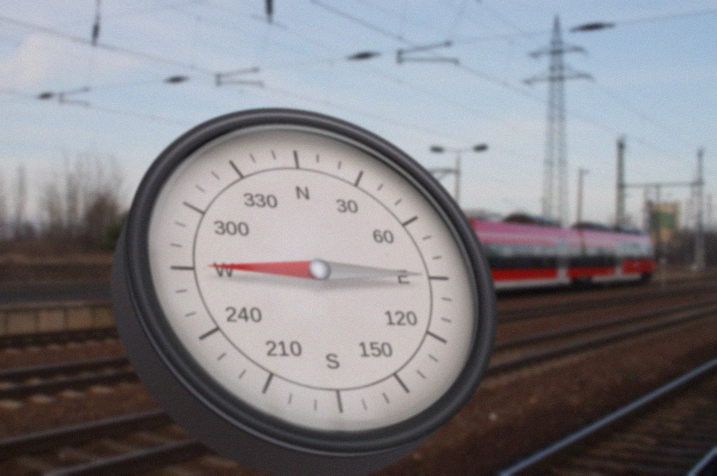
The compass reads 270 °
